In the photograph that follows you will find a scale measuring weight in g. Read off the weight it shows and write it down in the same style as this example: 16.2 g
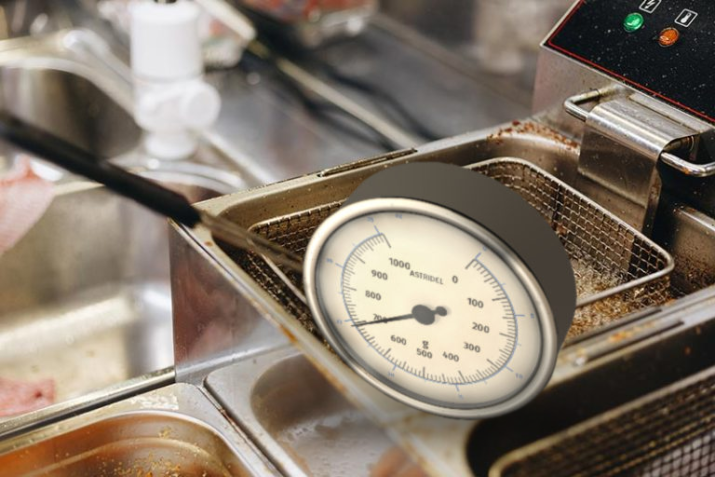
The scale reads 700 g
